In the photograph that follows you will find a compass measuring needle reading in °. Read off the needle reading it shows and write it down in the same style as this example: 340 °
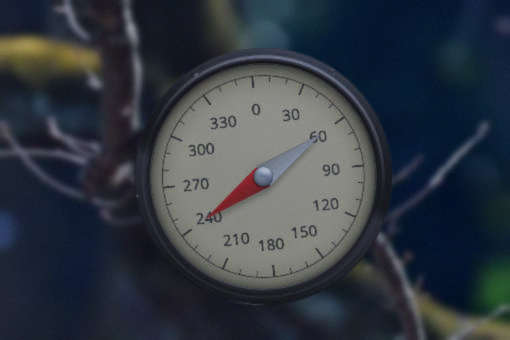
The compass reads 240 °
